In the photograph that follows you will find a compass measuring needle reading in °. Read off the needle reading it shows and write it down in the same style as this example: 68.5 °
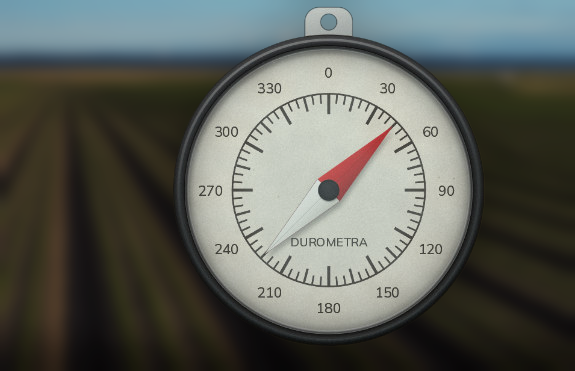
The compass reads 45 °
